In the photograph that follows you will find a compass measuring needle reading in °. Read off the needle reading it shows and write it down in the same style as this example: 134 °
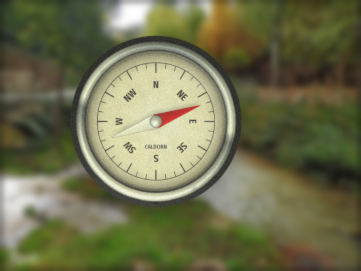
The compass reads 70 °
